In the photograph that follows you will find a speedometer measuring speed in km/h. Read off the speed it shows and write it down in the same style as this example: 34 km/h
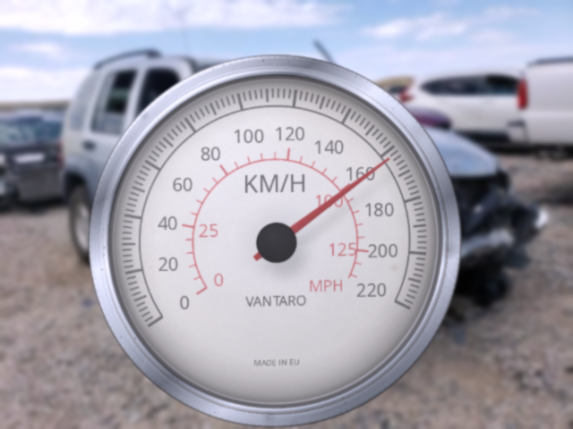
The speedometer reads 162 km/h
